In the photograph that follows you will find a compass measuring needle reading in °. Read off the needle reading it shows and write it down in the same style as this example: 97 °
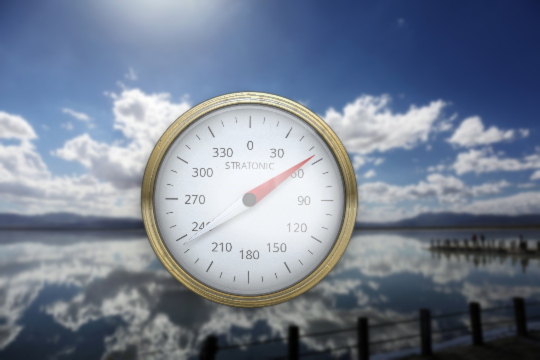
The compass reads 55 °
